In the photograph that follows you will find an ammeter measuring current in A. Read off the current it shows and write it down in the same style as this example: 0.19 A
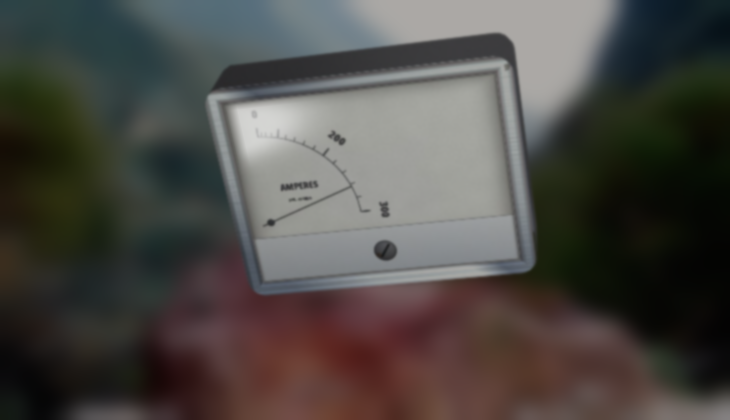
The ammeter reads 260 A
